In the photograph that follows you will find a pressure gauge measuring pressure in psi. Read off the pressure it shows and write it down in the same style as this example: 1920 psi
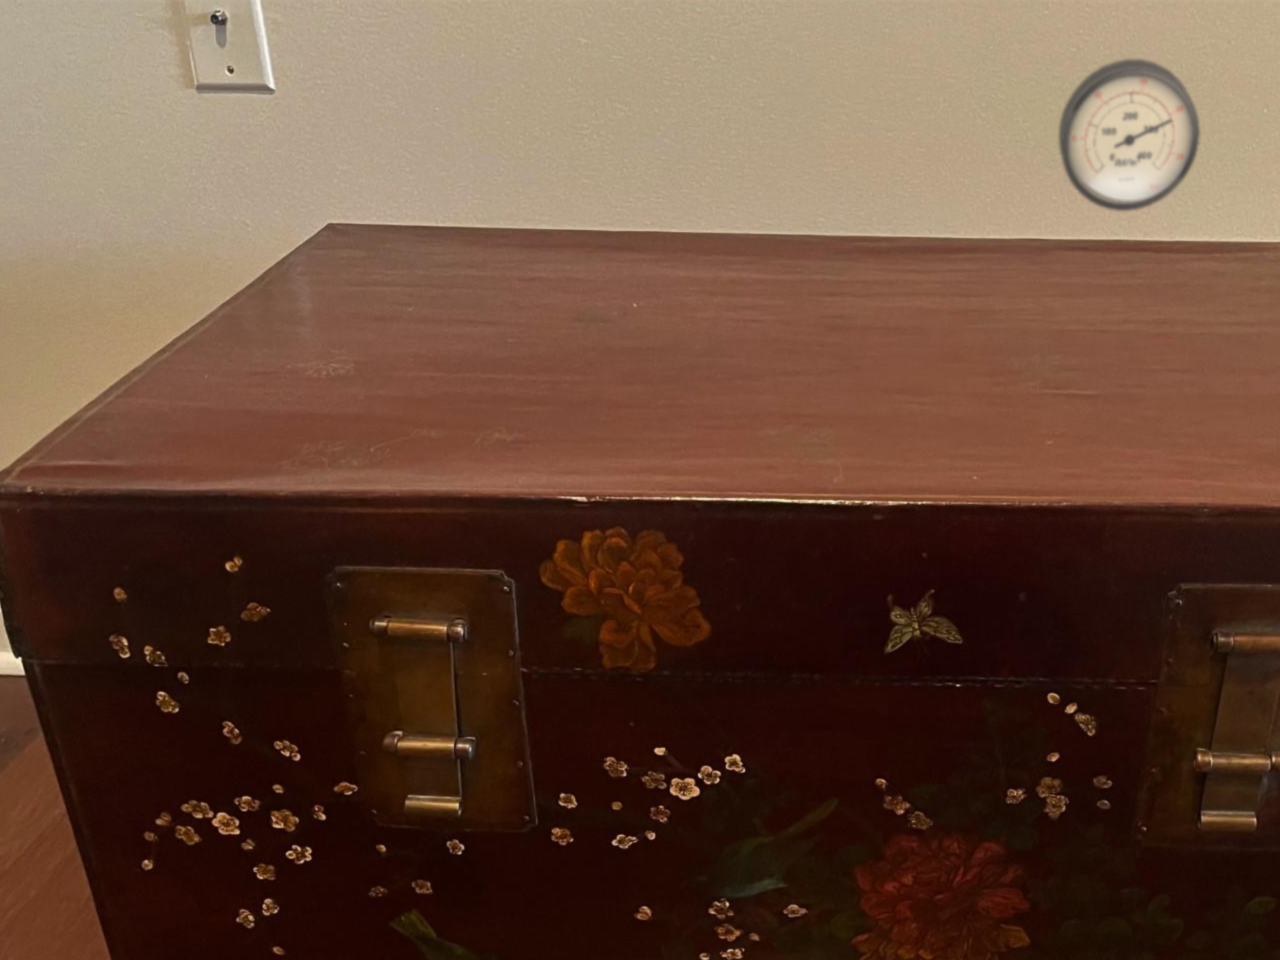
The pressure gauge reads 300 psi
